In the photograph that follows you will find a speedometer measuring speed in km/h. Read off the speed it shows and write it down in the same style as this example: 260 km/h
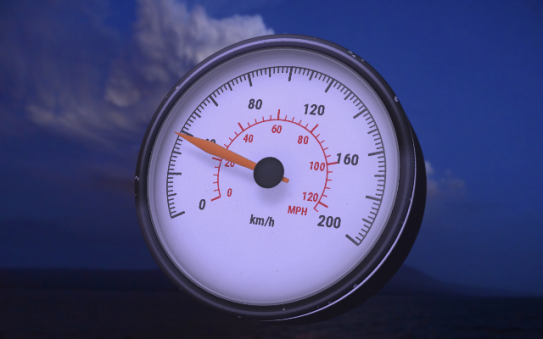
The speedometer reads 38 km/h
